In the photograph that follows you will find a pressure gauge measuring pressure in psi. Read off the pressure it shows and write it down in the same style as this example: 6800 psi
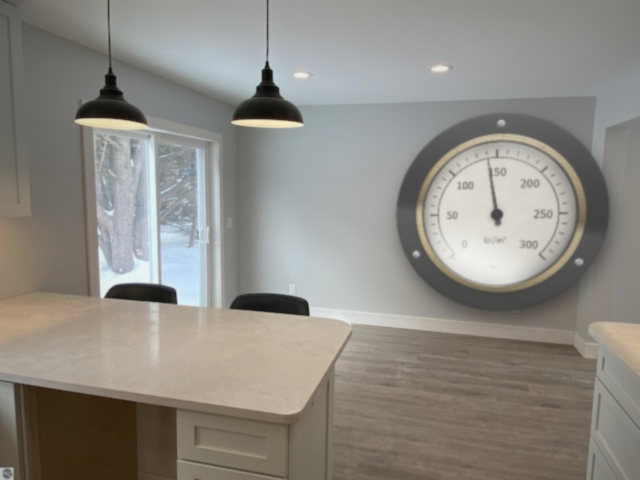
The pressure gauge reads 140 psi
